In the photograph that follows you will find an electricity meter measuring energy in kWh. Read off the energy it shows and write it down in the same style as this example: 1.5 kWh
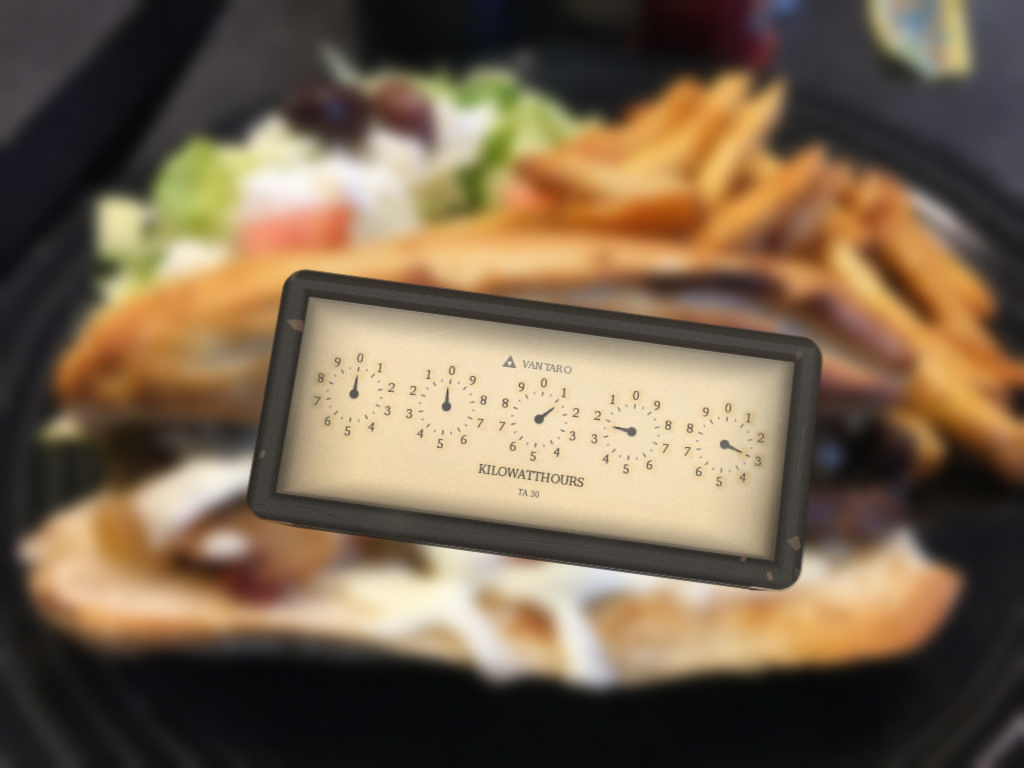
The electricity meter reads 123 kWh
